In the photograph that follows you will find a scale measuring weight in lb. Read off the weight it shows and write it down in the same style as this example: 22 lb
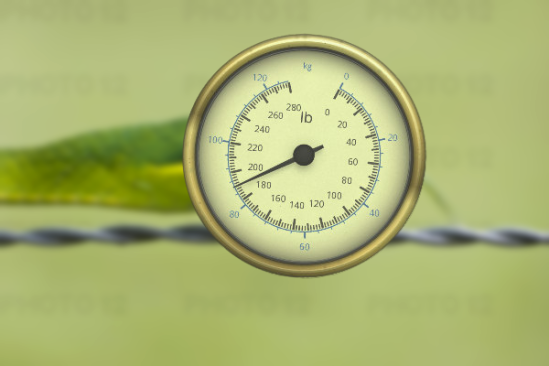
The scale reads 190 lb
